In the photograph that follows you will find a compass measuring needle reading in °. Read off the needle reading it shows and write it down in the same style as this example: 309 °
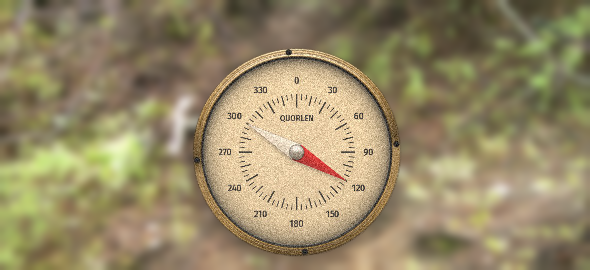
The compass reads 120 °
